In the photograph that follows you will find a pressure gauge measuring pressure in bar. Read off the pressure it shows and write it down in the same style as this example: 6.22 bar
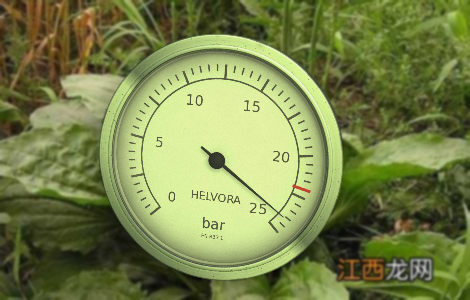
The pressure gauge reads 24 bar
